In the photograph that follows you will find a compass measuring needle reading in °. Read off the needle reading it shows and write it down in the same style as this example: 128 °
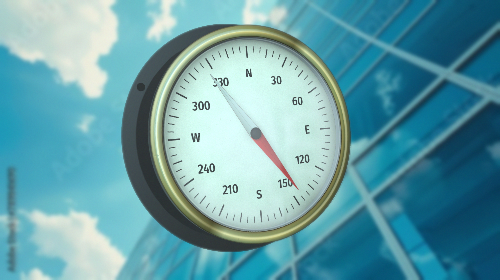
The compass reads 145 °
